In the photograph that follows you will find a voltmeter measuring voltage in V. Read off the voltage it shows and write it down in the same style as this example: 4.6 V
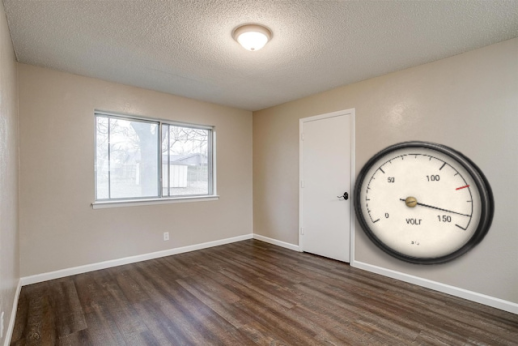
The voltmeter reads 140 V
